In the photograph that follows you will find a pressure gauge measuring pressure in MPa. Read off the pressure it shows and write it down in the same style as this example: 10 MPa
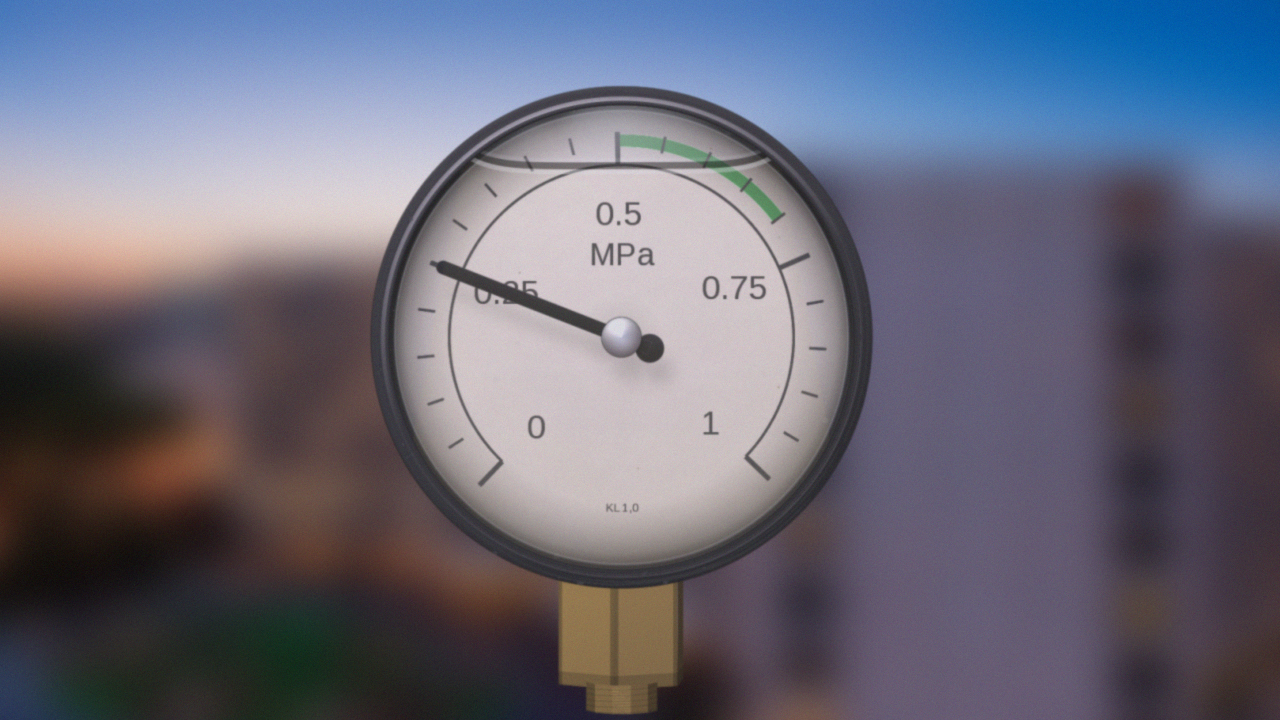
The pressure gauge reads 0.25 MPa
